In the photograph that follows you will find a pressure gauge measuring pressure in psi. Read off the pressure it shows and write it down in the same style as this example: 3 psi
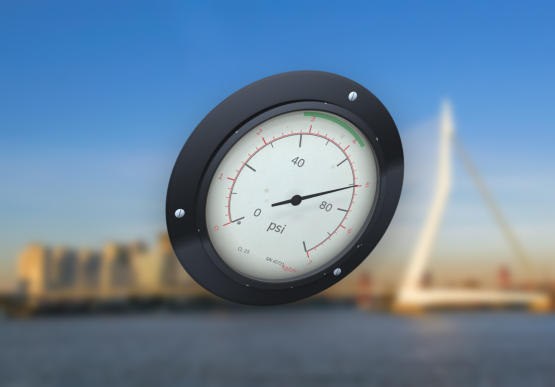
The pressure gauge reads 70 psi
